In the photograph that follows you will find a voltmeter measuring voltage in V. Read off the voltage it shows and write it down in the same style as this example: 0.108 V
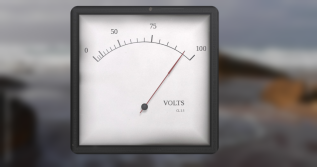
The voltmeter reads 95 V
